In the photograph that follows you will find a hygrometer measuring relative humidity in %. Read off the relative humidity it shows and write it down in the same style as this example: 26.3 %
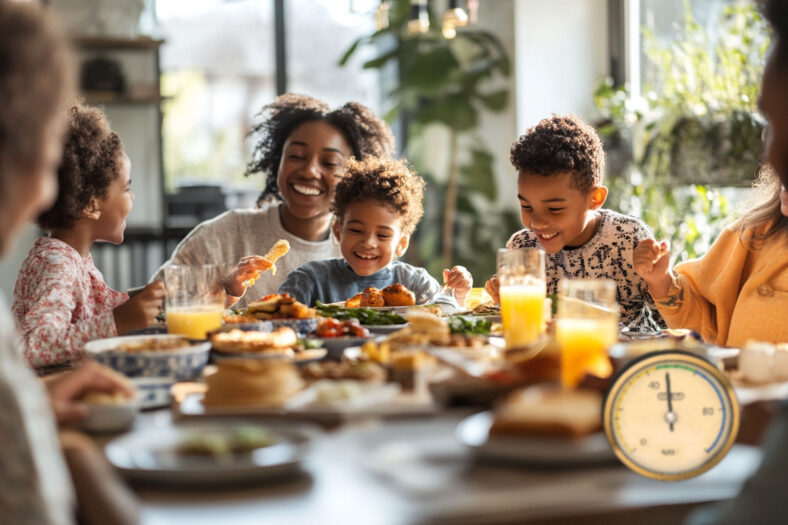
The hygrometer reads 48 %
